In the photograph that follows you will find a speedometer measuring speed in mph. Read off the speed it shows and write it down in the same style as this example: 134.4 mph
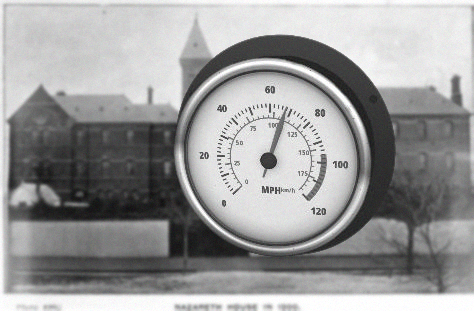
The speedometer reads 68 mph
